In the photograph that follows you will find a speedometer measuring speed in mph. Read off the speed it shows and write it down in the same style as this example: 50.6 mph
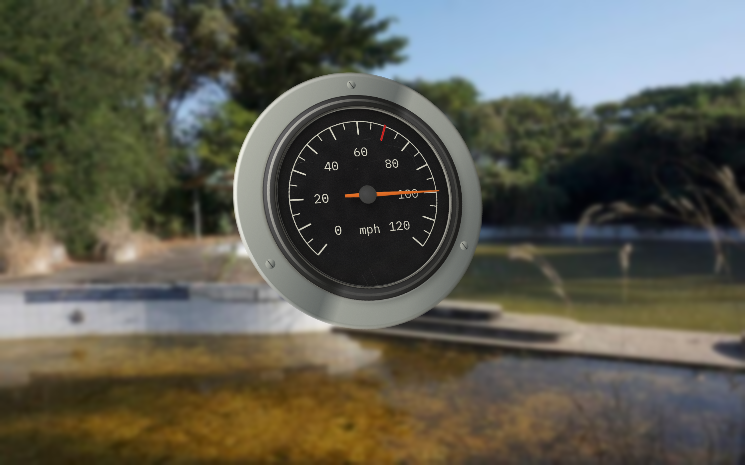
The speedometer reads 100 mph
